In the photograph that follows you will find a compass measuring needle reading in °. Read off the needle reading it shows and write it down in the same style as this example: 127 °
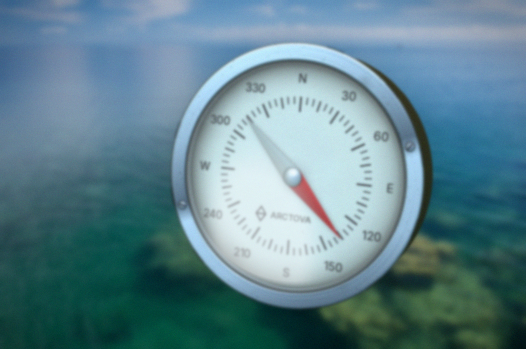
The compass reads 135 °
